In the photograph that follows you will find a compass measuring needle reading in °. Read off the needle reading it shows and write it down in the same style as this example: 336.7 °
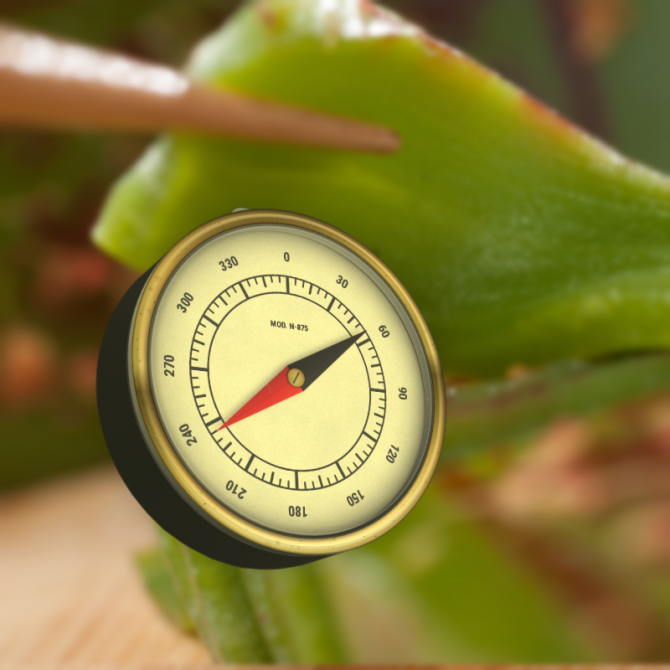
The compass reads 235 °
